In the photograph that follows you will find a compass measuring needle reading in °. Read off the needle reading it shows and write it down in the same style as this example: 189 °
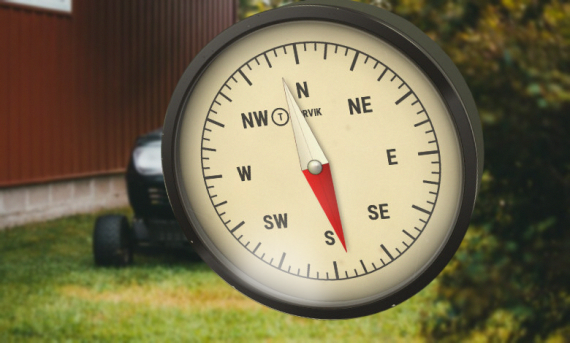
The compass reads 170 °
